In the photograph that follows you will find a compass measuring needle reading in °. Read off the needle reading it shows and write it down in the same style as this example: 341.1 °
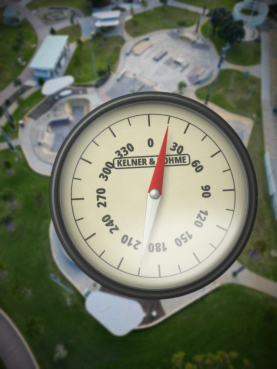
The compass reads 15 °
